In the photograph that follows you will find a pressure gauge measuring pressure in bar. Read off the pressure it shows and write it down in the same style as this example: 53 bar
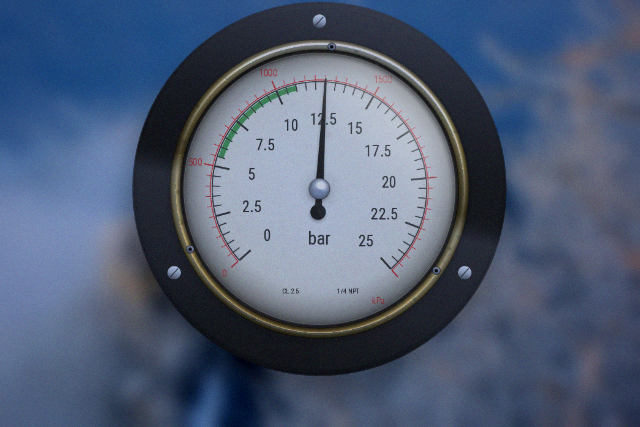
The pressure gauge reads 12.5 bar
